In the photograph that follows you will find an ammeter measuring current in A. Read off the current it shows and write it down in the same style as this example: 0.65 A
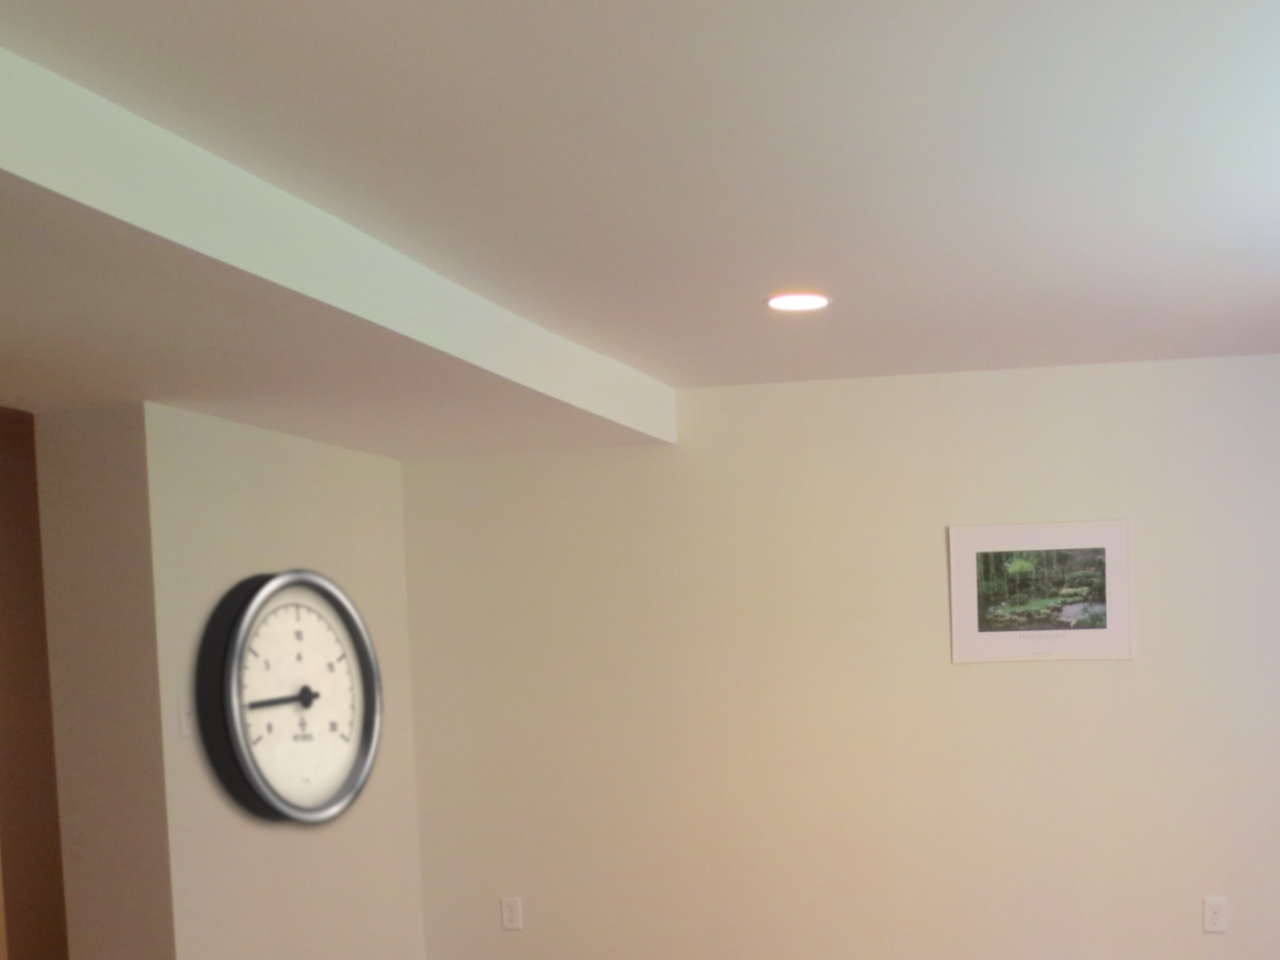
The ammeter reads 2 A
